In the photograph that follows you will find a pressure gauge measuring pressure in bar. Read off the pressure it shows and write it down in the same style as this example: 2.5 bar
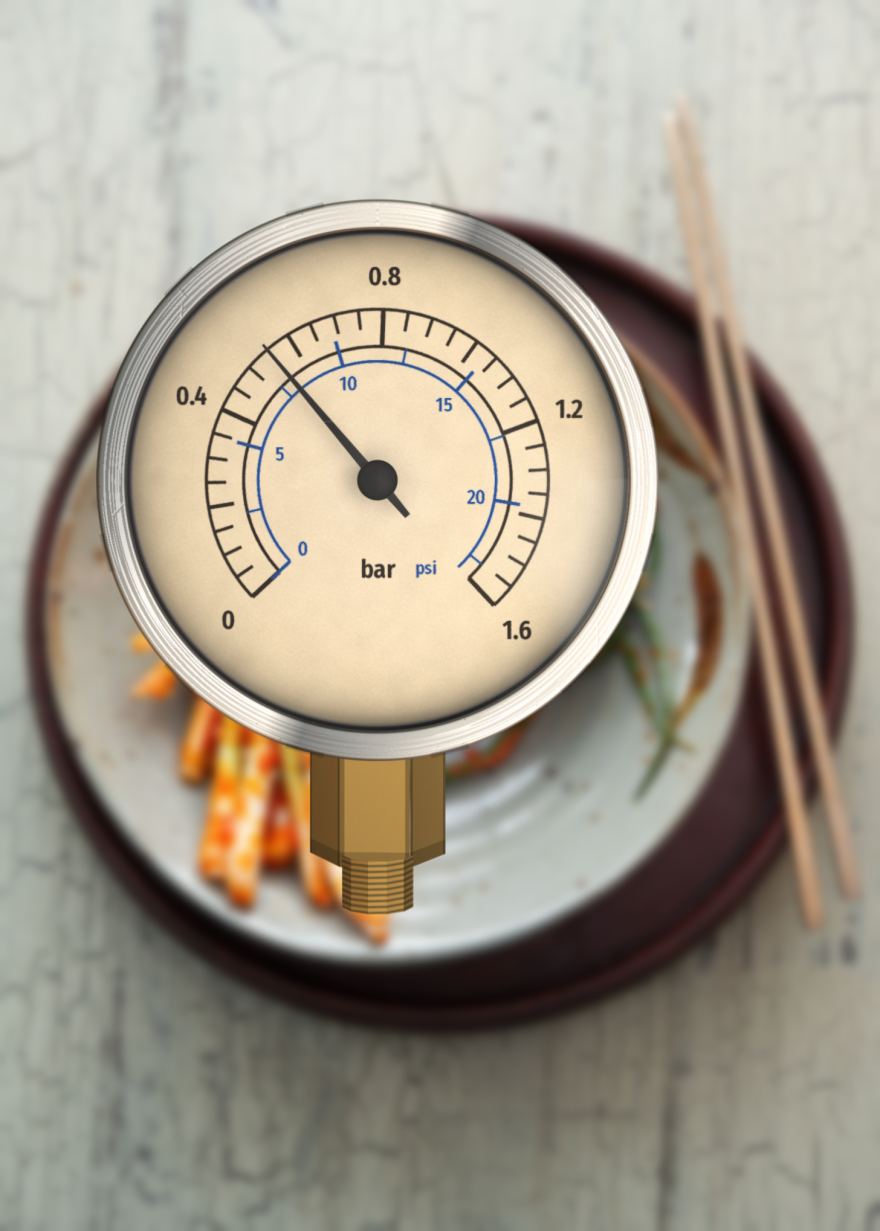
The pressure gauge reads 0.55 bar
